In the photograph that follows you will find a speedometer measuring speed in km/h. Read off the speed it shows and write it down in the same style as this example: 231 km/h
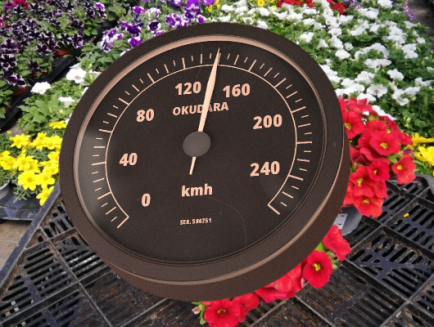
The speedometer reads 140 km/h
